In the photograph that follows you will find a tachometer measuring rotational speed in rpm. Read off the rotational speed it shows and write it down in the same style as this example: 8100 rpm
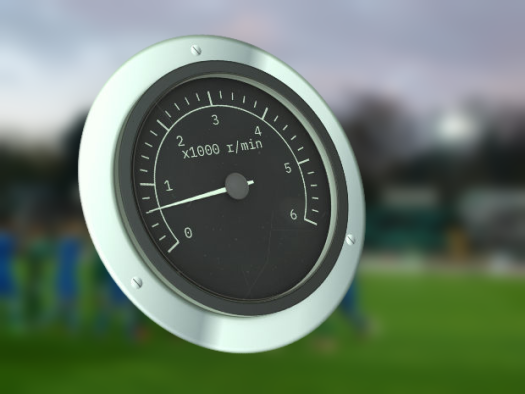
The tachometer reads 600 rpm
